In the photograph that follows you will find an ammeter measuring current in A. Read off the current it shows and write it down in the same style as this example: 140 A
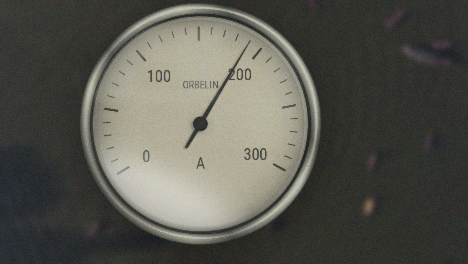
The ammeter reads 190 A
